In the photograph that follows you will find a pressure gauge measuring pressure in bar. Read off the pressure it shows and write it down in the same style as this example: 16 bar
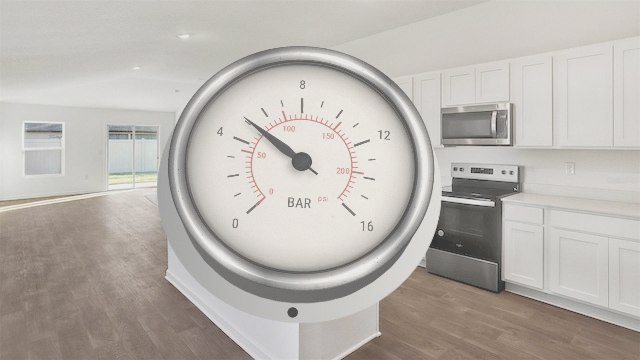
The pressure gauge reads 5 bar
